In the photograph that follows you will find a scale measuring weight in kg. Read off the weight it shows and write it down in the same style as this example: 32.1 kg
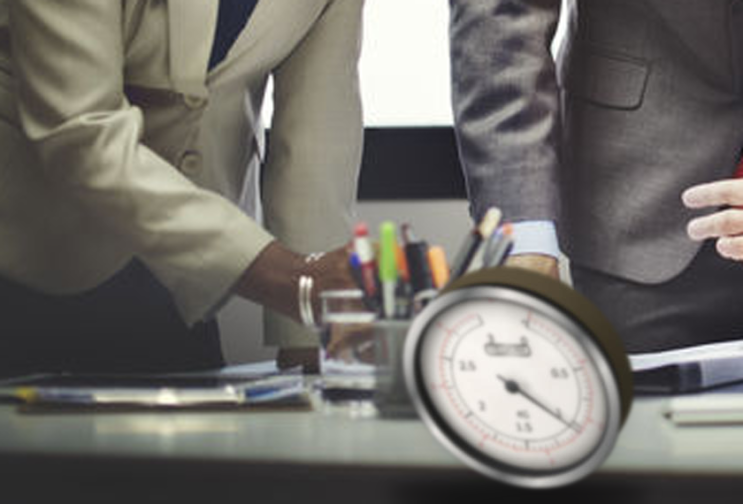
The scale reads 1 kg
